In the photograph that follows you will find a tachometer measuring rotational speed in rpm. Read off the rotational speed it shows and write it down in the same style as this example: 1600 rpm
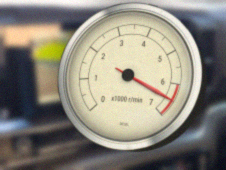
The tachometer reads 6500 rpm
